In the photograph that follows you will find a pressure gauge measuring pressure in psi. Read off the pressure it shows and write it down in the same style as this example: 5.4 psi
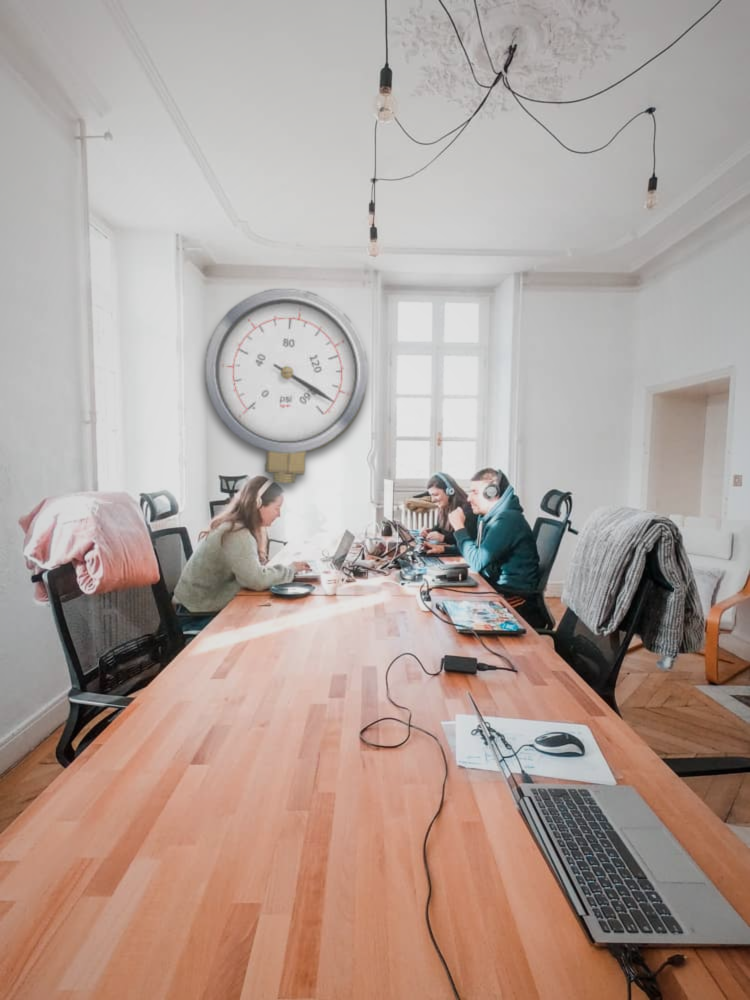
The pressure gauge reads 150 psi
